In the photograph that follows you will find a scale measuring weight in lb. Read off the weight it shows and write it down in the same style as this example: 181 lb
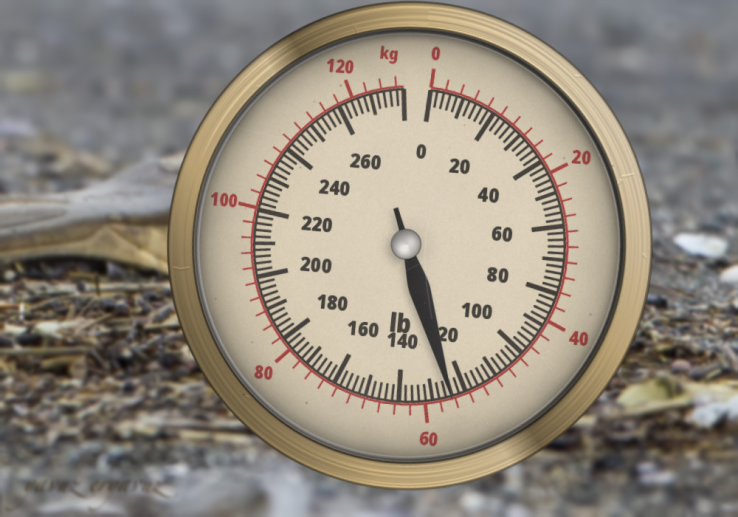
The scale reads 124 lb
